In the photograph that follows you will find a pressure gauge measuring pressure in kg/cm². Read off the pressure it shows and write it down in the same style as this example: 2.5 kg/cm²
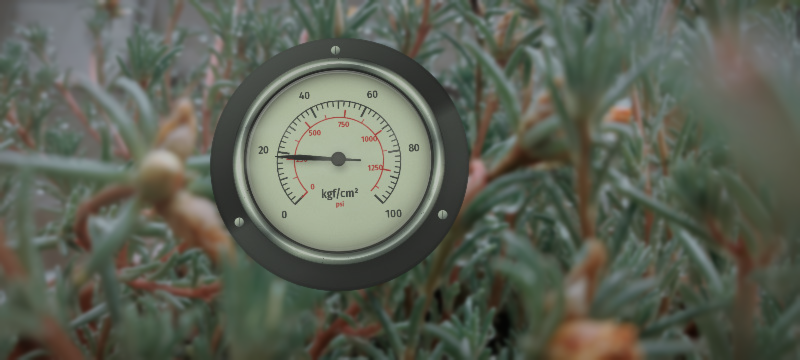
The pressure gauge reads 18 kg/cm²
